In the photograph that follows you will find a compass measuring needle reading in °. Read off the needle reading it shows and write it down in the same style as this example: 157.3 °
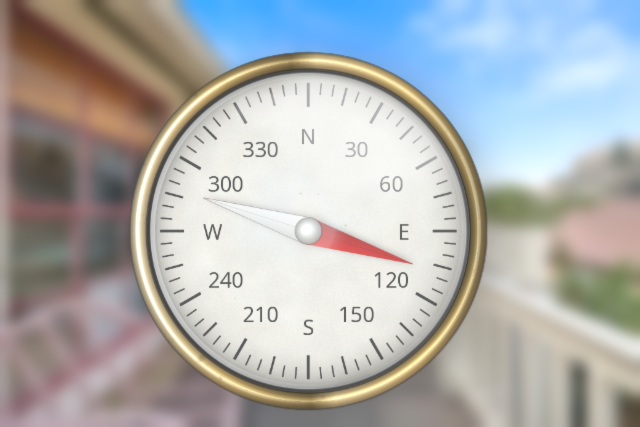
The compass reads 107.5 °
